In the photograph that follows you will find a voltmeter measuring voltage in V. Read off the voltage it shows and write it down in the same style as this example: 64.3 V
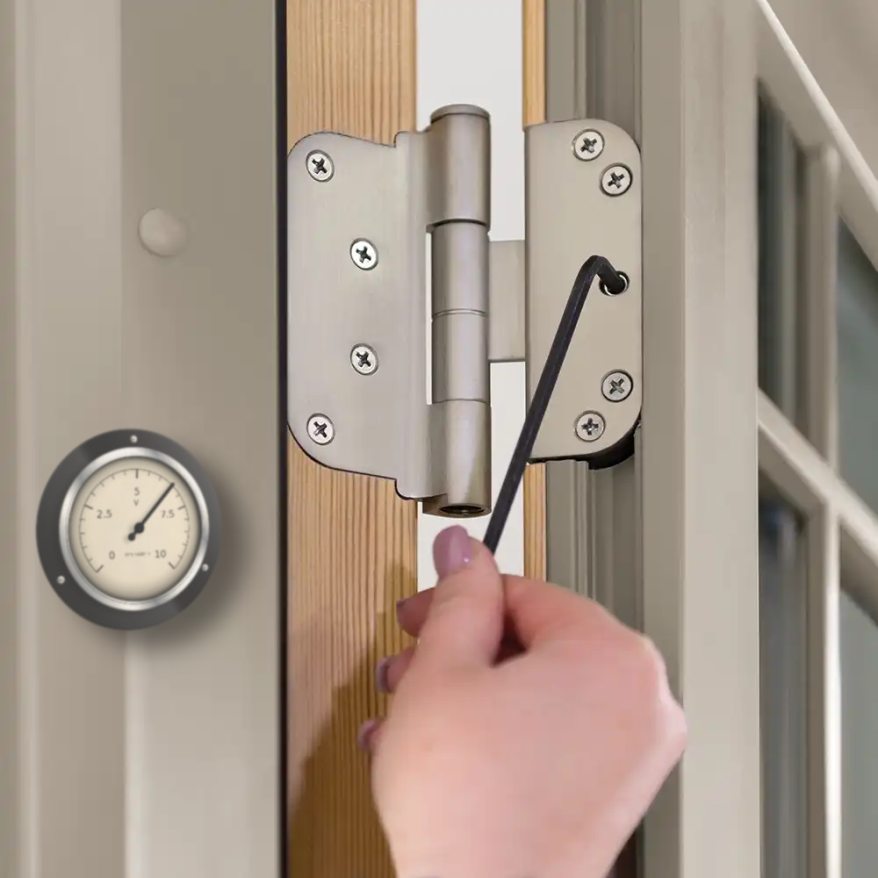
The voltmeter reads 6.5 V
